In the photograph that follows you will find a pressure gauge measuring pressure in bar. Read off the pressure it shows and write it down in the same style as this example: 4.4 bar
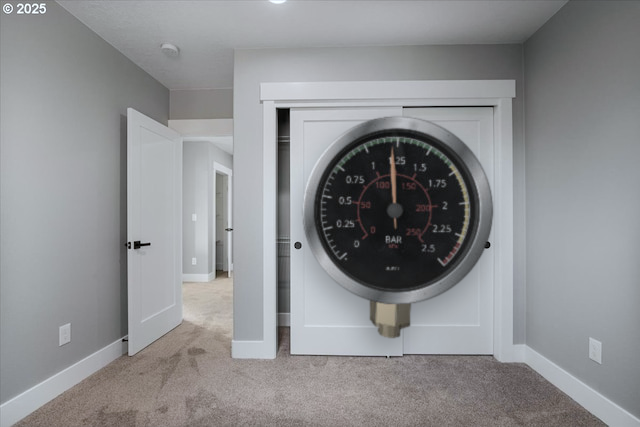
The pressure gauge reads 1.2 bar
